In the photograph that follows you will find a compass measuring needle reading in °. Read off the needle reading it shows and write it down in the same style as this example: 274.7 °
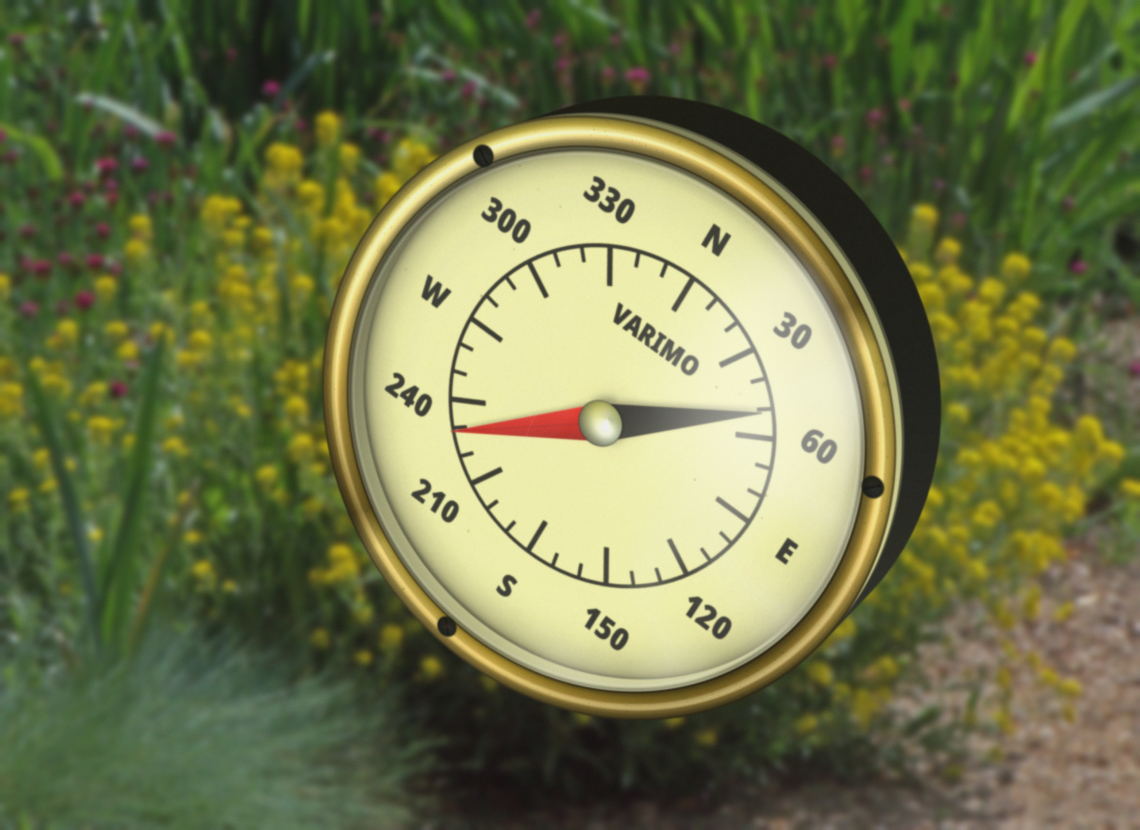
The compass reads 230 °
